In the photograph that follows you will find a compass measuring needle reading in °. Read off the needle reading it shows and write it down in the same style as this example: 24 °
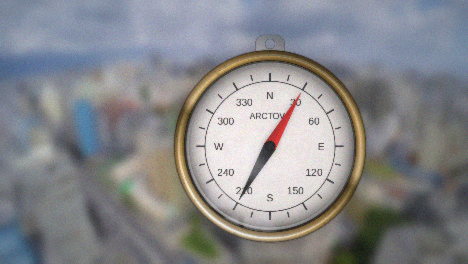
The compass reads 30 °
